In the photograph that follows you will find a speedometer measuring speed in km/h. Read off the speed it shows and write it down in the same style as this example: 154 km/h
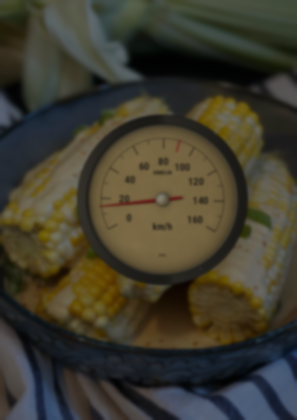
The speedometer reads 15 km/h
